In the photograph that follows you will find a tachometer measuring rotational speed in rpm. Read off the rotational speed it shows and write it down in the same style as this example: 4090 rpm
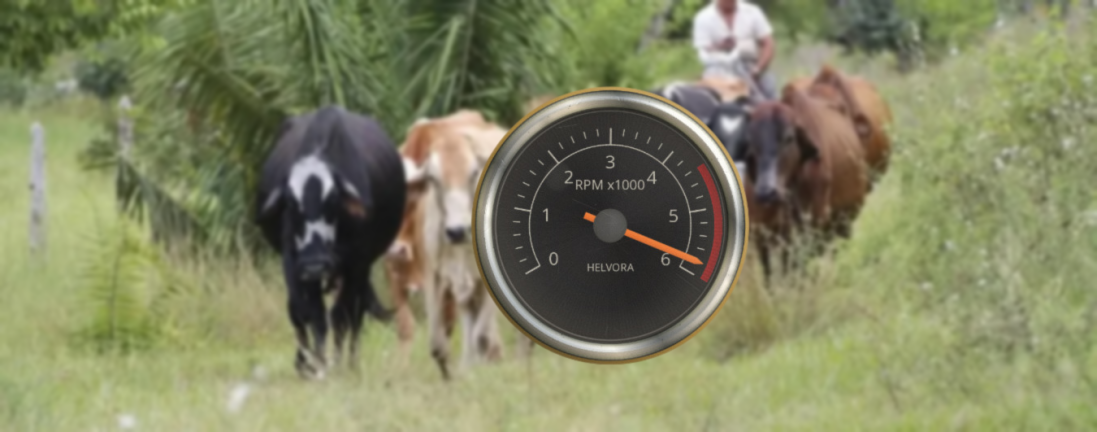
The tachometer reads 5800 rpm
